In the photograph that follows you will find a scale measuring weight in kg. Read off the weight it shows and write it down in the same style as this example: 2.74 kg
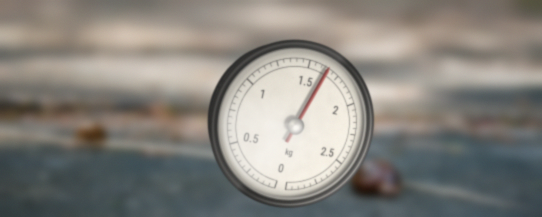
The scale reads 1.65 kg
